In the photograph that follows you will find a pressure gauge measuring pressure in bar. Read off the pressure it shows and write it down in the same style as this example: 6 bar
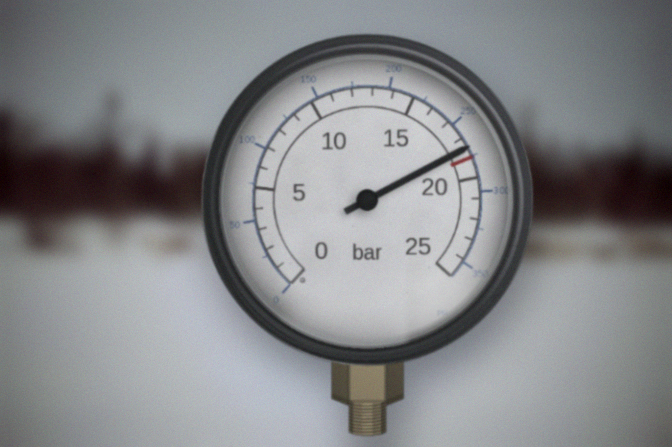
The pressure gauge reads 18.5 bar
